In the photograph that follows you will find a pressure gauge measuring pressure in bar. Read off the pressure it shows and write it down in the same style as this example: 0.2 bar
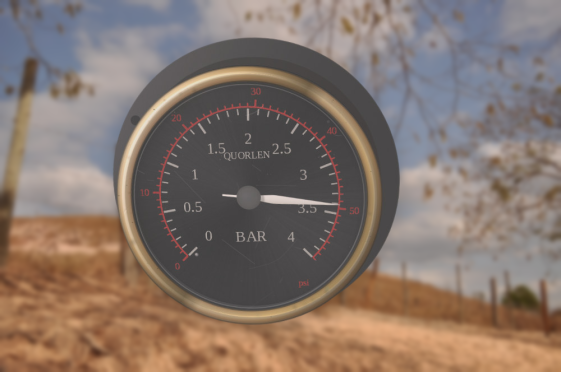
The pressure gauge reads 3.4 bar
